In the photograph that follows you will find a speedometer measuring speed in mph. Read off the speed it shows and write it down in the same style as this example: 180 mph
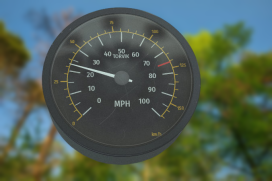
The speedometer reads 22.5 mph
